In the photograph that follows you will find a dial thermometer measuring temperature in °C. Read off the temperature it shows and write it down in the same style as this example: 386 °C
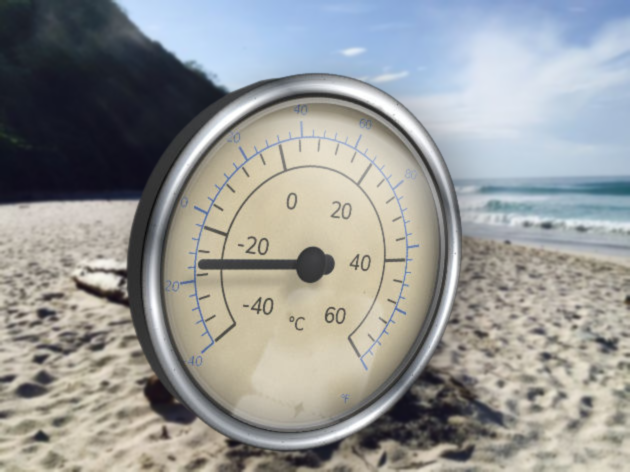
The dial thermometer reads -26 °C
